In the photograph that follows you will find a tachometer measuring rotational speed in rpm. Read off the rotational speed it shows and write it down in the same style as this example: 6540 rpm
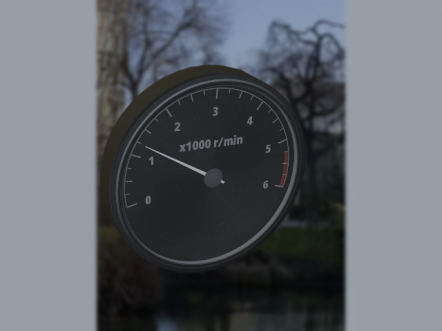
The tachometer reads 1250 rpm
